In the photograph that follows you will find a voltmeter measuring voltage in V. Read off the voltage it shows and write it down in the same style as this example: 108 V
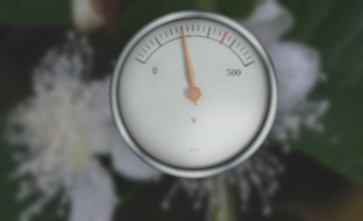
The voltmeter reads 200 V
